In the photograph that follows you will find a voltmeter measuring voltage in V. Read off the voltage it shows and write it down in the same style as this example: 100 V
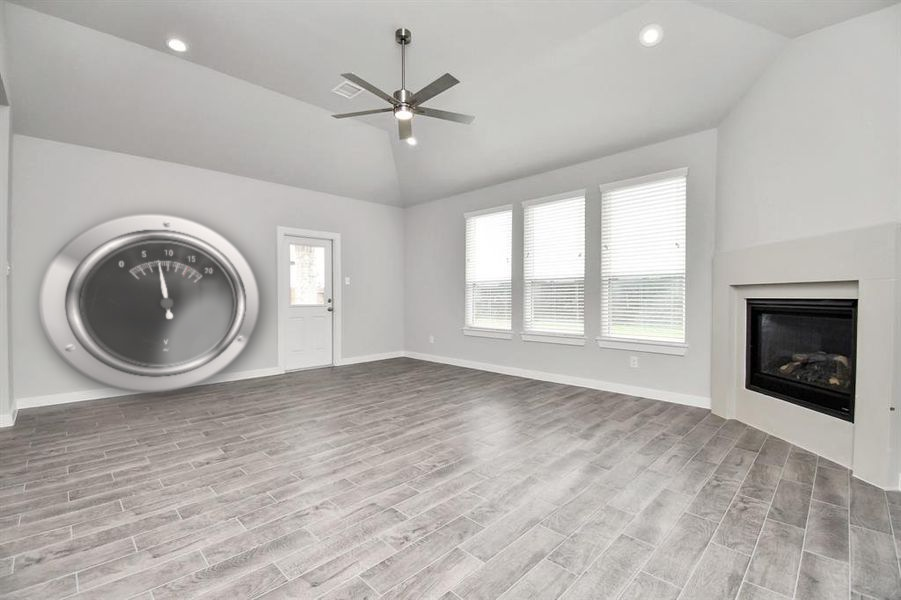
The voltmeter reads 7.5 V
